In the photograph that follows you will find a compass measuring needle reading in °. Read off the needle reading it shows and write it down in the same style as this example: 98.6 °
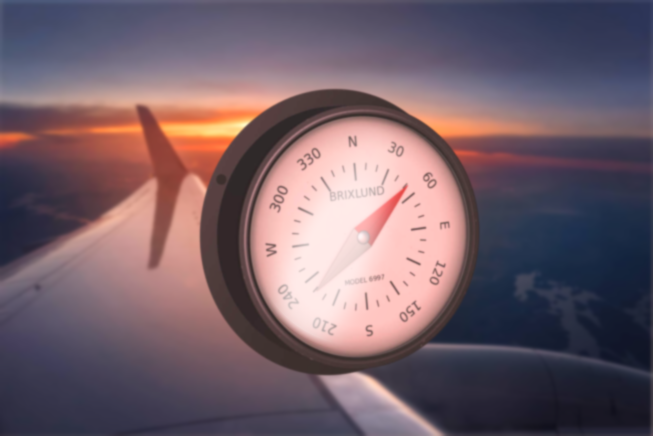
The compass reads 50 °
